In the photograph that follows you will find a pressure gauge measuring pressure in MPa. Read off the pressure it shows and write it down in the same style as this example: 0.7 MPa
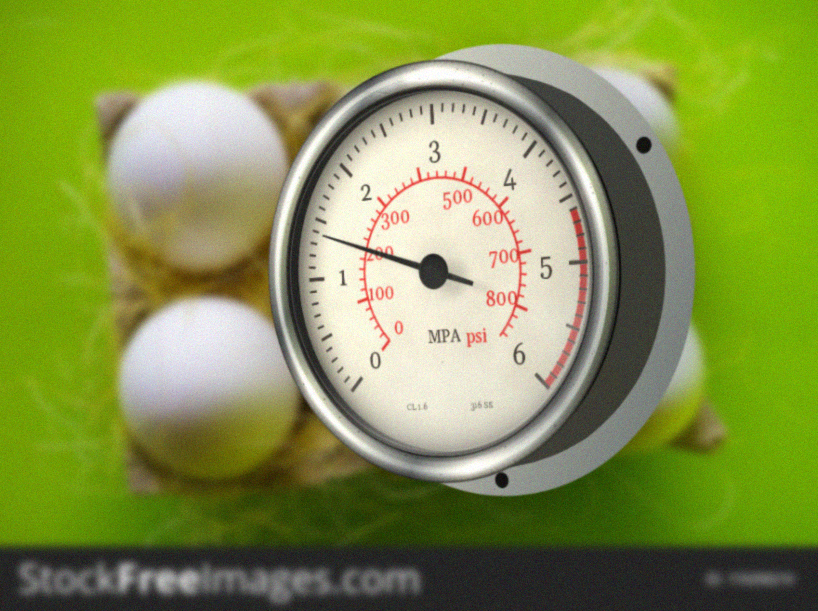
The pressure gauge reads 1.4 MPa
